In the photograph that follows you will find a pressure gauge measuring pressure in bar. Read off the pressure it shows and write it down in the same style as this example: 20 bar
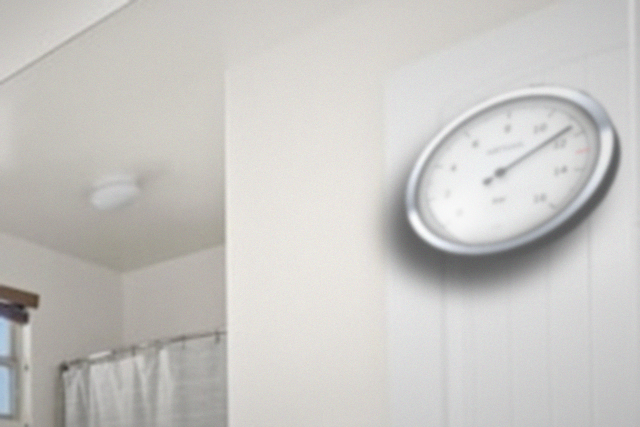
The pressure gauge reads 11.5 bar
